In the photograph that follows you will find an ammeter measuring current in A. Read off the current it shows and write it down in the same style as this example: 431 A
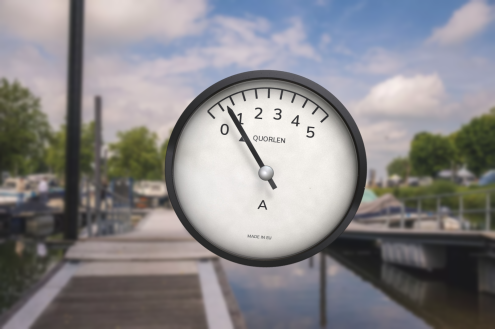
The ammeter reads 0.75 A
